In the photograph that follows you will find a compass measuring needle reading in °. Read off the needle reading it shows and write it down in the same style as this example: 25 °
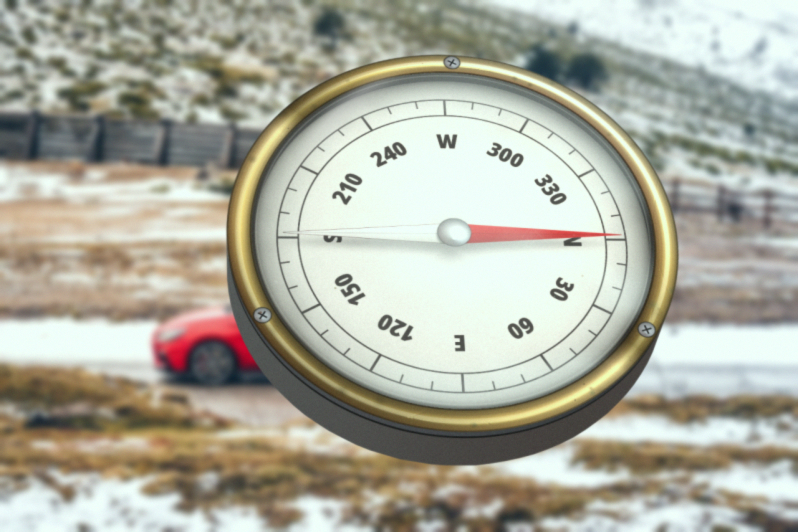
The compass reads 0 °
